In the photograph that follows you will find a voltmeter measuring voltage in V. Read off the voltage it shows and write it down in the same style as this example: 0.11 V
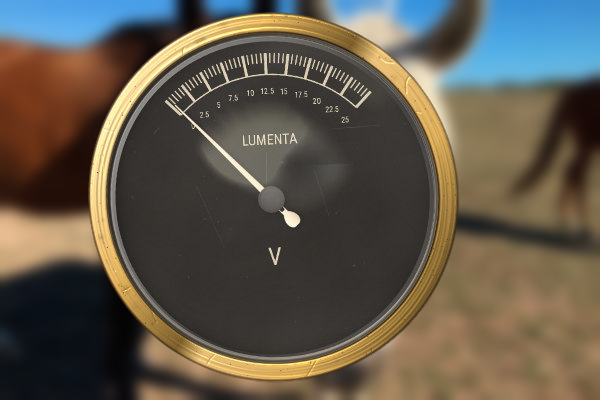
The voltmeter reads 0.5 V
